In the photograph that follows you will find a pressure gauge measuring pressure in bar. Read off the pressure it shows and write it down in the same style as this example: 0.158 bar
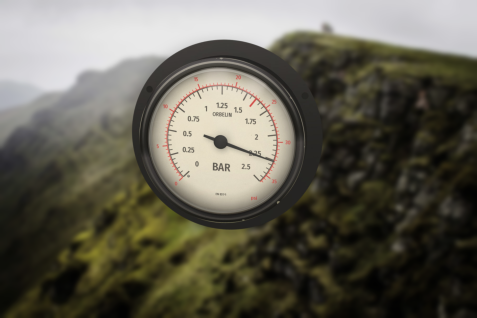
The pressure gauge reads 2.25 bar
